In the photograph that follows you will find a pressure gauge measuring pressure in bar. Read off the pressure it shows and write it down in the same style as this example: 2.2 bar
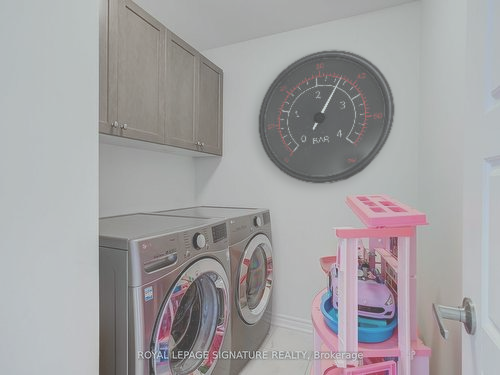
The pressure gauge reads 2.5 bar
